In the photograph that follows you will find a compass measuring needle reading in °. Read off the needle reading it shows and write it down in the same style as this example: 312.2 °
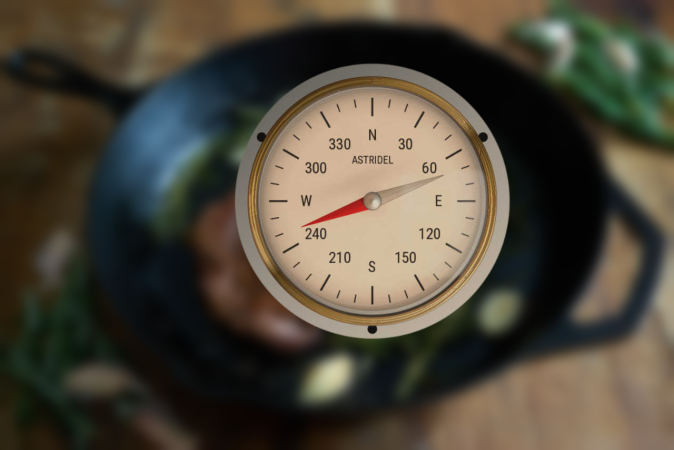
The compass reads 250 °
